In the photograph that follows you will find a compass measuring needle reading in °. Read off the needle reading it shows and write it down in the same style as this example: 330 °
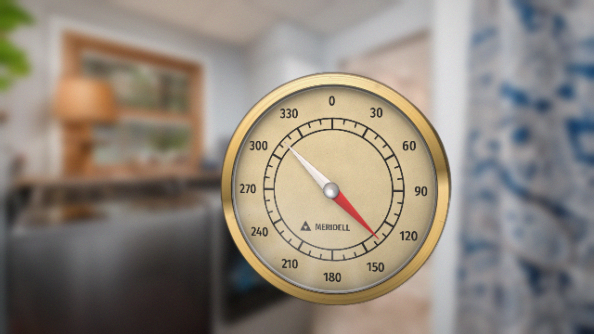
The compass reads 135 °
